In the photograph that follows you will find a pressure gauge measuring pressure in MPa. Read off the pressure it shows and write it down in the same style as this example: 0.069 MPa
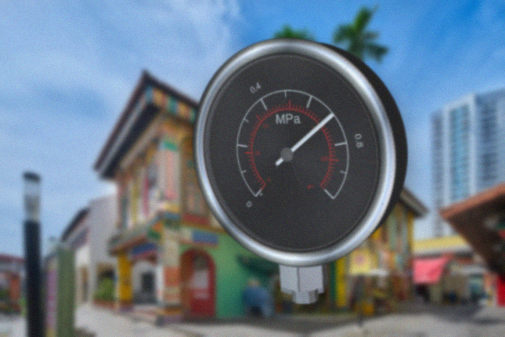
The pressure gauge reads 0.7 MPa
